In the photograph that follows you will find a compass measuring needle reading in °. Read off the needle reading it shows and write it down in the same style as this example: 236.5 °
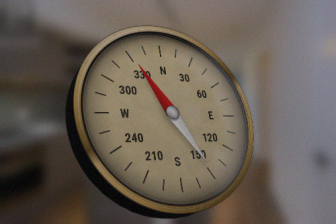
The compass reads 330 °
